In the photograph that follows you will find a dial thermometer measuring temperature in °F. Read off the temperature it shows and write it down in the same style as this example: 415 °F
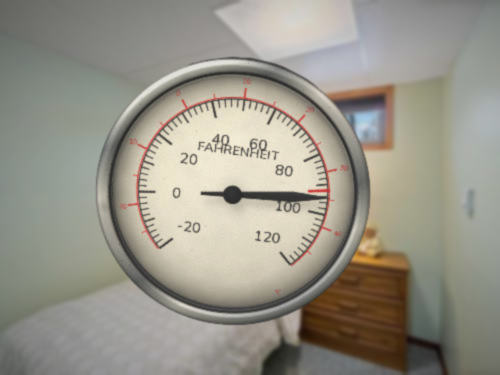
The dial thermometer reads 94 °F
